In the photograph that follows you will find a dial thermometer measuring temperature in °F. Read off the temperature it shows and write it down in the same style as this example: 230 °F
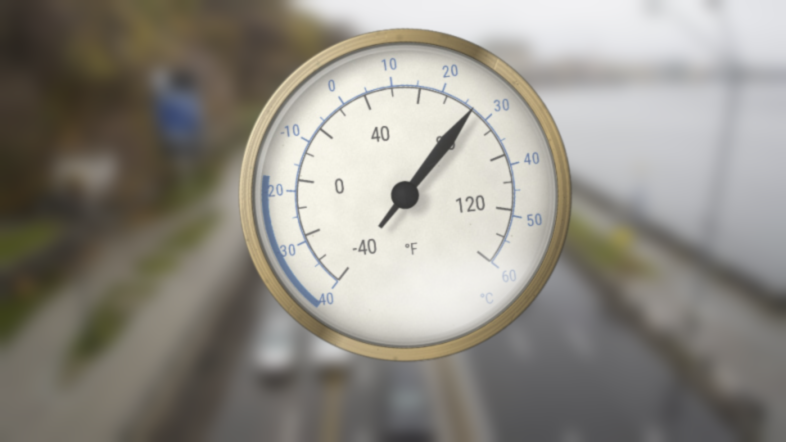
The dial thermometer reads 80 °F
